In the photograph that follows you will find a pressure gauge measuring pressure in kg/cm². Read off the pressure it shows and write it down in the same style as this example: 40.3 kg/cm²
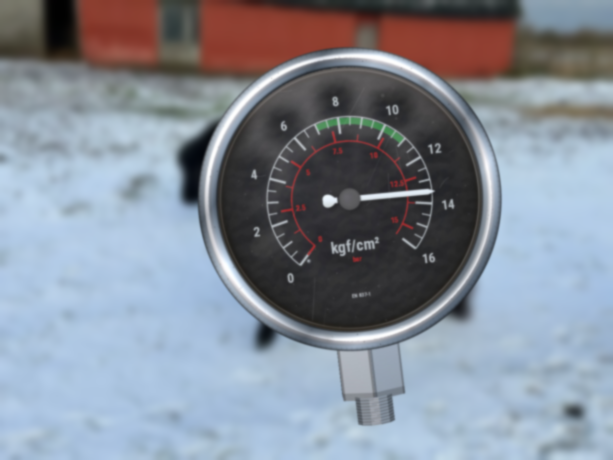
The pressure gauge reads 13.5 kg/cm²
